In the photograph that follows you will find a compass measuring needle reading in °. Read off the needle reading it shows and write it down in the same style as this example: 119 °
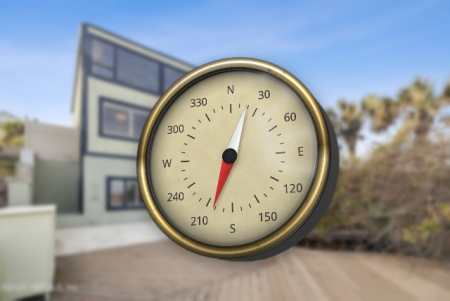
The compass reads 200 °
